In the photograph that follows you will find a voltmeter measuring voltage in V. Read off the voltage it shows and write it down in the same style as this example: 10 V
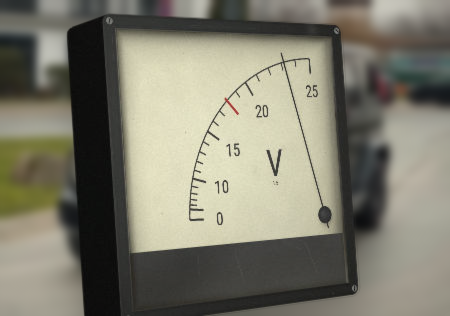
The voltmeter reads 23 V
